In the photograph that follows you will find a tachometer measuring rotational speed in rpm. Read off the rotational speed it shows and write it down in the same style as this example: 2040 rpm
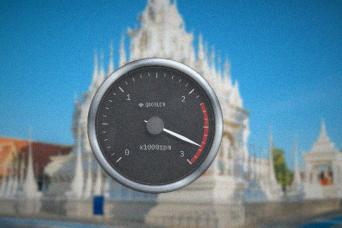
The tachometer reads 2750 rpm
